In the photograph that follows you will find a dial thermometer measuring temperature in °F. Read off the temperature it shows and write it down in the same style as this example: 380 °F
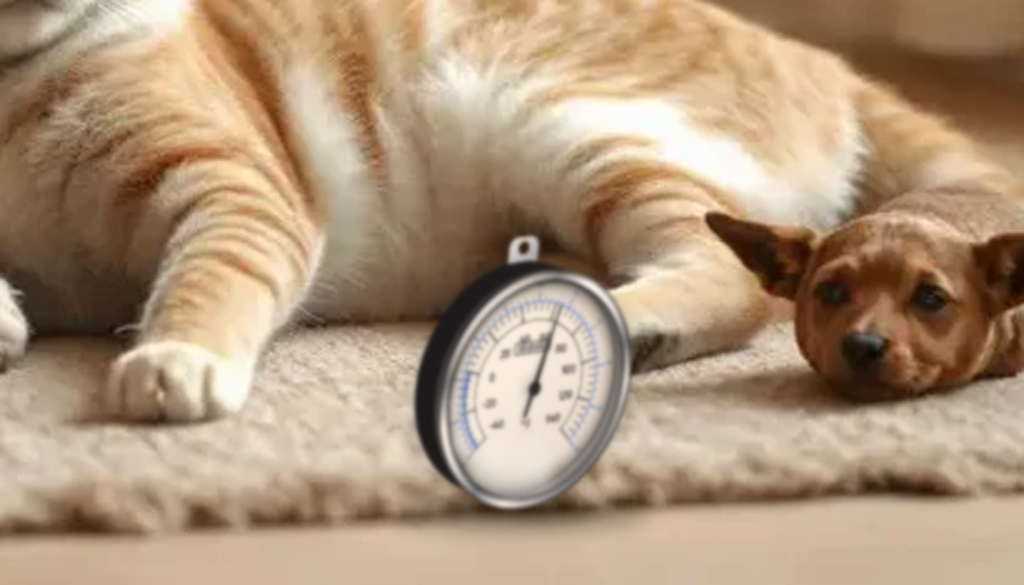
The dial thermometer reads 60 °F
